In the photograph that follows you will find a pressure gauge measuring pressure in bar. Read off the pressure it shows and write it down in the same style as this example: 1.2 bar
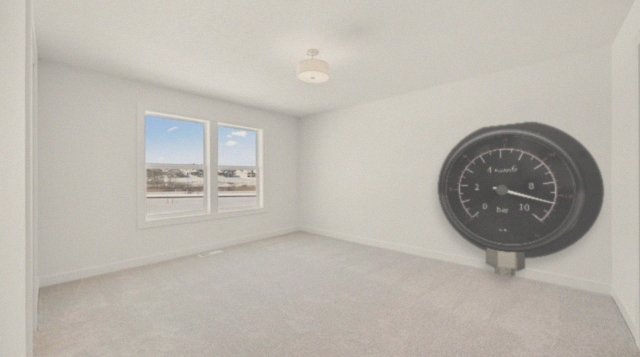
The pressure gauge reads 9 bar
